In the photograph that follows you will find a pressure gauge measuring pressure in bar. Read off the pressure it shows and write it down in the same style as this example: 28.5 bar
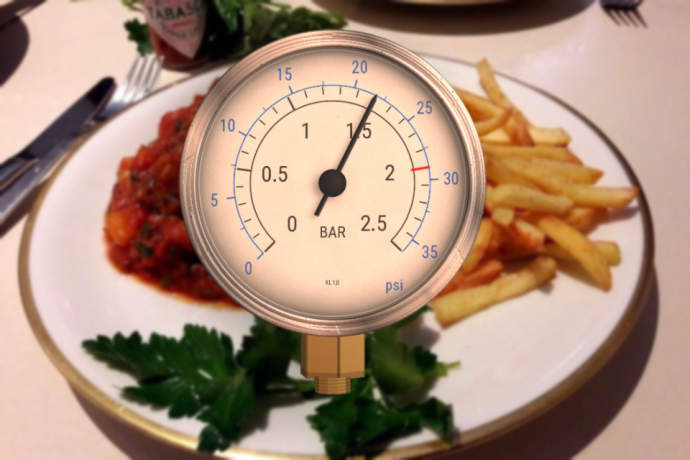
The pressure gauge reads 1.5 bar
